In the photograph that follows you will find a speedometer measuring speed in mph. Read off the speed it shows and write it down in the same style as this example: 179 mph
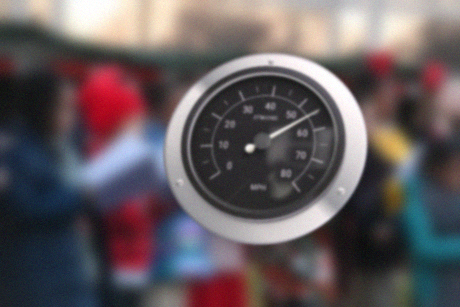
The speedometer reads 55 mph
